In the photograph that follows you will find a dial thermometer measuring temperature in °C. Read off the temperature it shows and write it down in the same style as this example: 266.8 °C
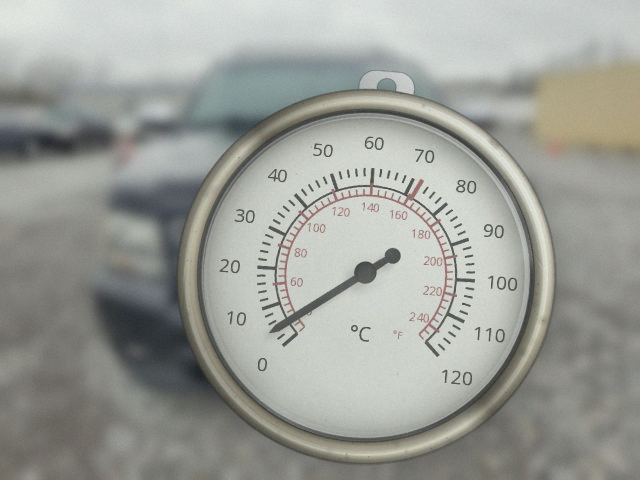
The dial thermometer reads 4 °C
